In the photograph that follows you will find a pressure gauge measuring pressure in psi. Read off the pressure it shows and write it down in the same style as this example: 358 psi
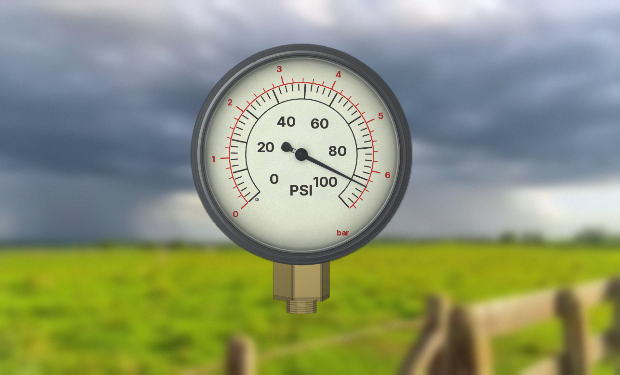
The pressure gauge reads 92 psi
